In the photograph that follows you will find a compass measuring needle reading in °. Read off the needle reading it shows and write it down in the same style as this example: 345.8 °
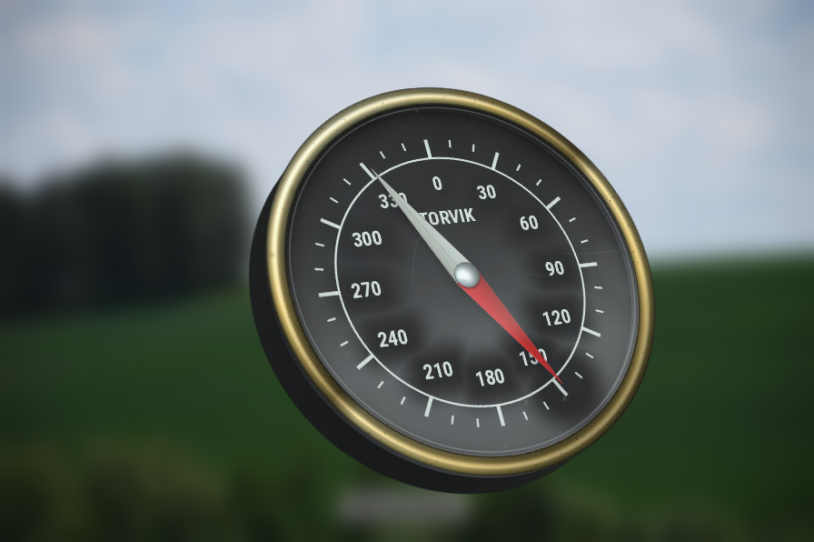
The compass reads 150 °
